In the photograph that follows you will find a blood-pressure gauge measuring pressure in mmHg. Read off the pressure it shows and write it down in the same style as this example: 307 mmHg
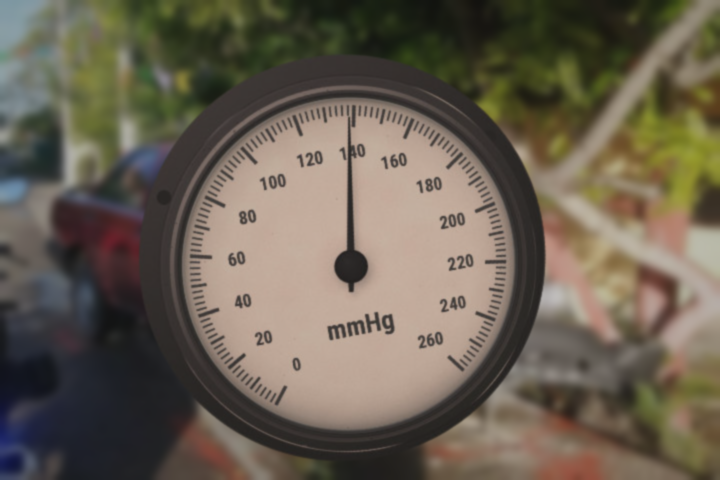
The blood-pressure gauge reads 138 mmHg
